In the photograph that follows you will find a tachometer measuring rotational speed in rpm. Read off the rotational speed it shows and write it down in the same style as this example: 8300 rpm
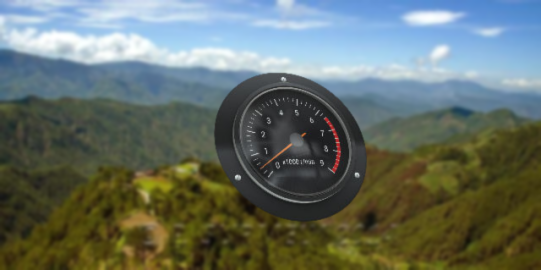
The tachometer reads 400 rpm
